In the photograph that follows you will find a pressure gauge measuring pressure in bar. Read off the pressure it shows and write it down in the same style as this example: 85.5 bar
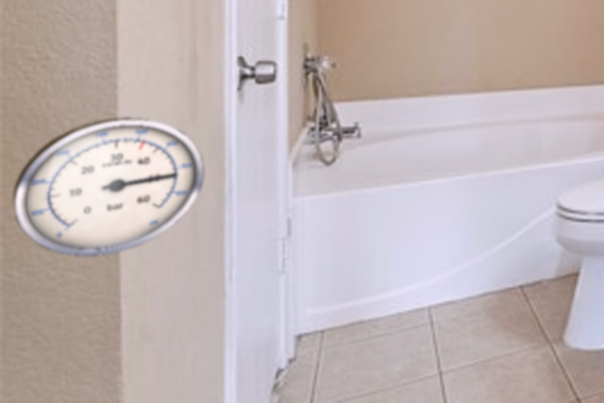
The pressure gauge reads 50 bar
